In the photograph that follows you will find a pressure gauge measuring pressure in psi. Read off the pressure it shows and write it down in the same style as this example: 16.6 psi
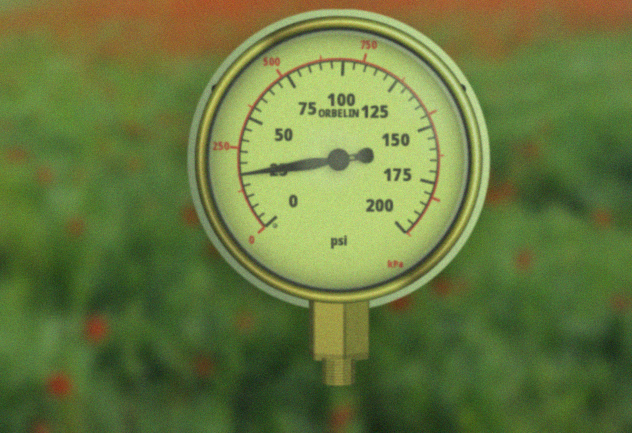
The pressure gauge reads 25 psi
